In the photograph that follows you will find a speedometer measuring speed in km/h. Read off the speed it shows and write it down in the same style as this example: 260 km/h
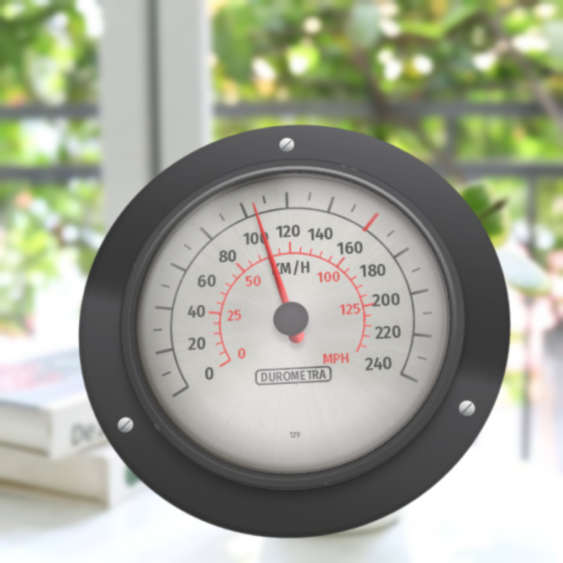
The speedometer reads 105 km/h
